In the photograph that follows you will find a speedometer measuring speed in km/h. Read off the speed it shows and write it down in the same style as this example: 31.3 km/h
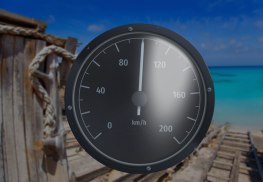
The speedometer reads 100 km/h
